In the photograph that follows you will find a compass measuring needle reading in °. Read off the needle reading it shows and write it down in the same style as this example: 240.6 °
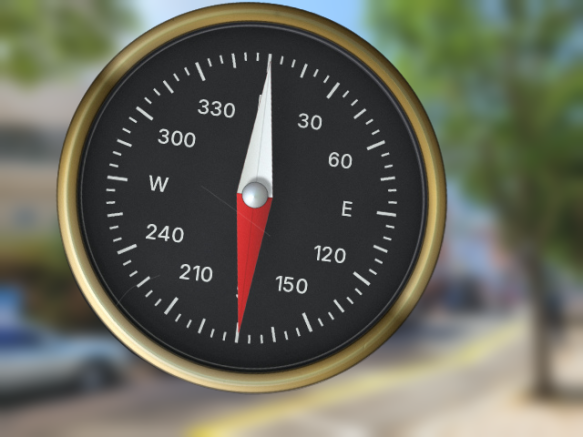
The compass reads 180 °
